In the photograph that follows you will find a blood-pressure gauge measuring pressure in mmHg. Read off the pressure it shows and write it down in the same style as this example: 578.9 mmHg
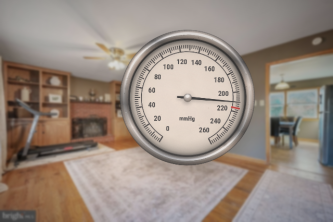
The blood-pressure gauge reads 210 mmHg
